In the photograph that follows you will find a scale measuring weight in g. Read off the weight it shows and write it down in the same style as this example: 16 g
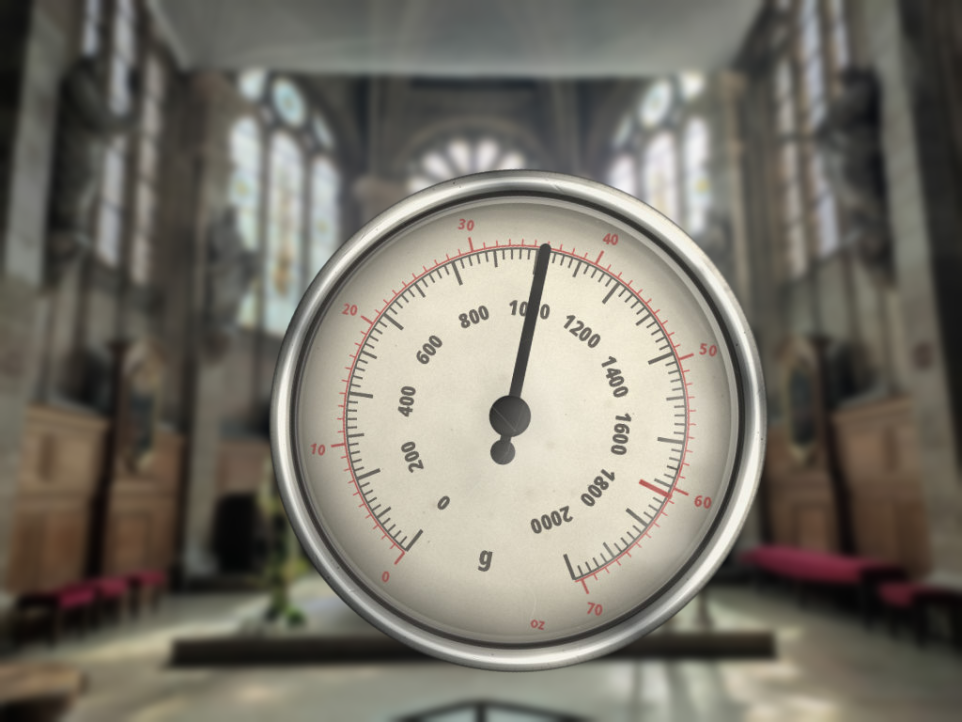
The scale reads 1020 g
